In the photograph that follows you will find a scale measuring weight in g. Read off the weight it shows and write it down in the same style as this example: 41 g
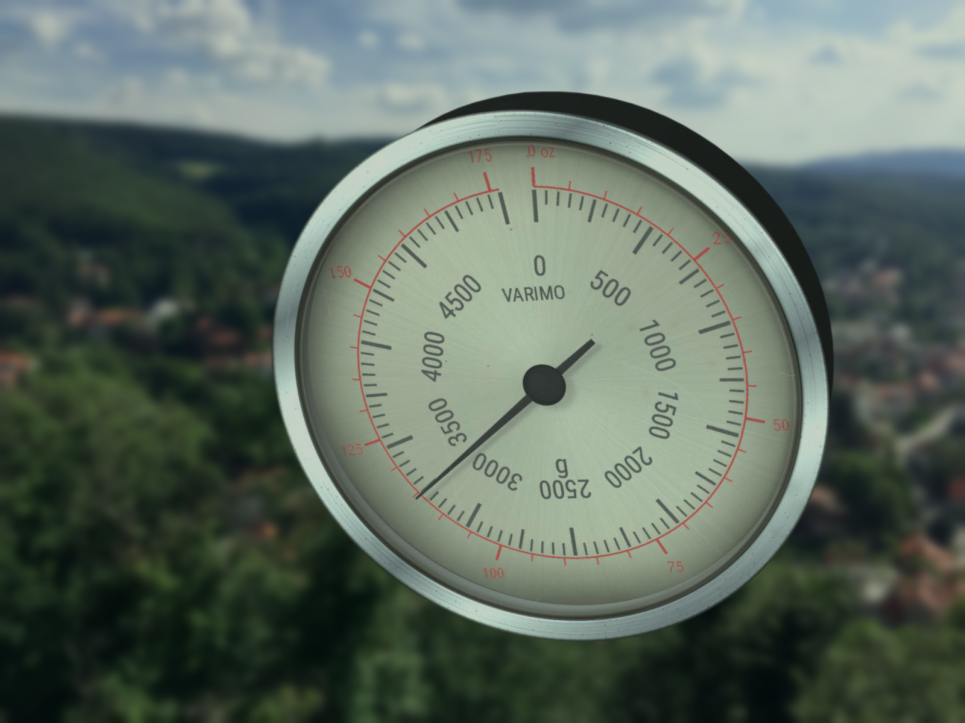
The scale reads 3250 g
